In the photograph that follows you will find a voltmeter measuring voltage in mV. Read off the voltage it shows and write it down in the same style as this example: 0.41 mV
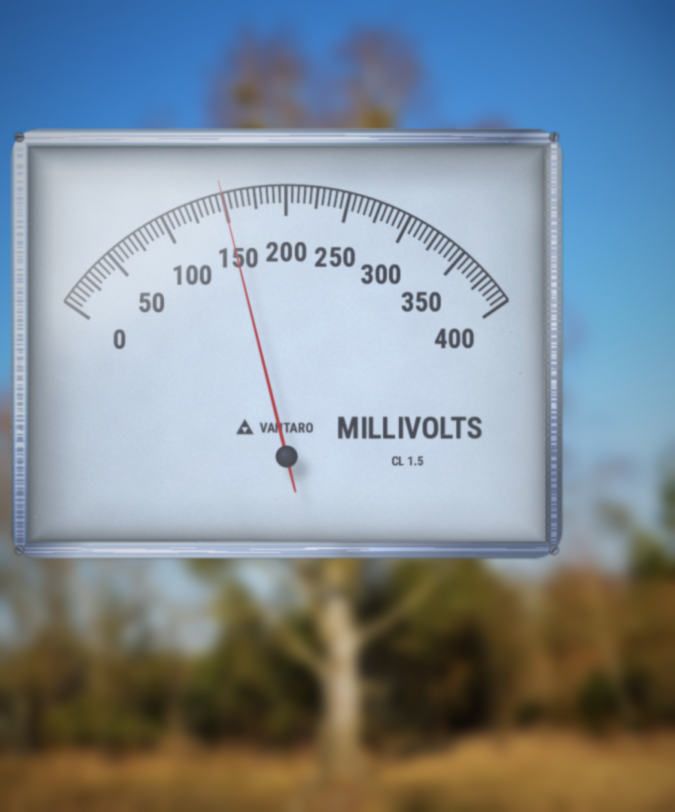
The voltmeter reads 150 mV
